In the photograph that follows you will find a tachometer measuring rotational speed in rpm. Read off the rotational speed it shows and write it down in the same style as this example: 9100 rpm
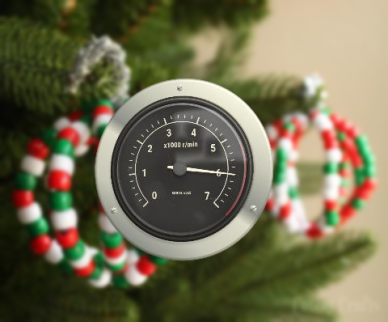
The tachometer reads 6000 rpm
